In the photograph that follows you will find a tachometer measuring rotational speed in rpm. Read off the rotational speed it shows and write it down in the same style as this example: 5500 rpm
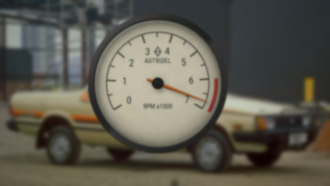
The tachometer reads 6750 rpm
